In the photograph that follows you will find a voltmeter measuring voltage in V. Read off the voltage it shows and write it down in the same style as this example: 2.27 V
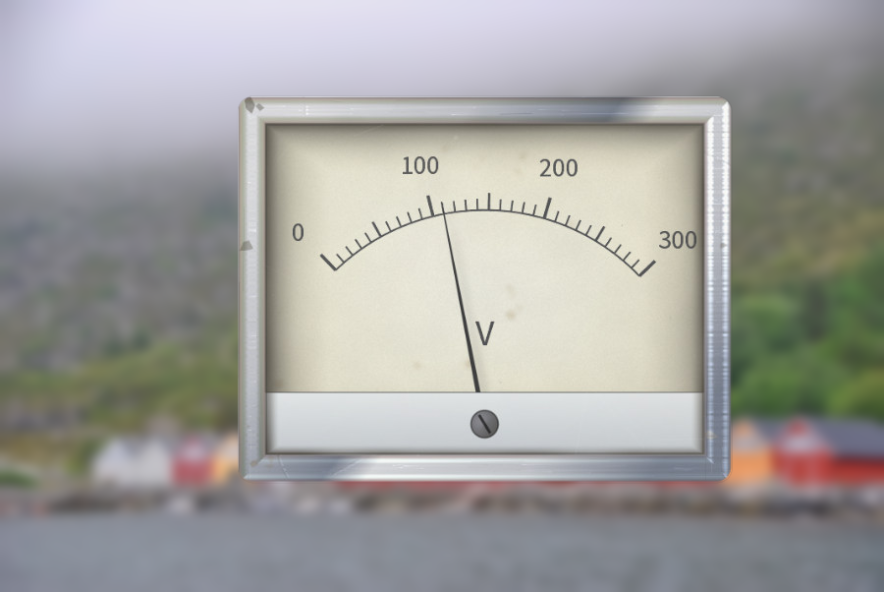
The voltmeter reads 110 V
